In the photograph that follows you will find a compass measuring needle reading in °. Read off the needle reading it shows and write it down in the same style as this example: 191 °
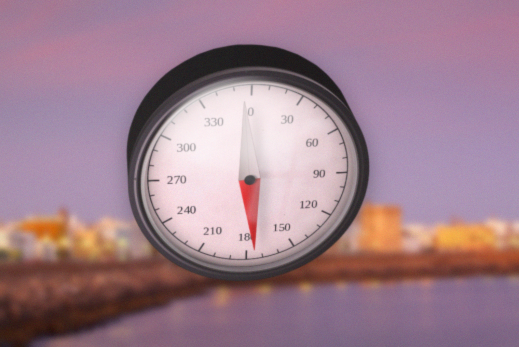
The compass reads 175 °
